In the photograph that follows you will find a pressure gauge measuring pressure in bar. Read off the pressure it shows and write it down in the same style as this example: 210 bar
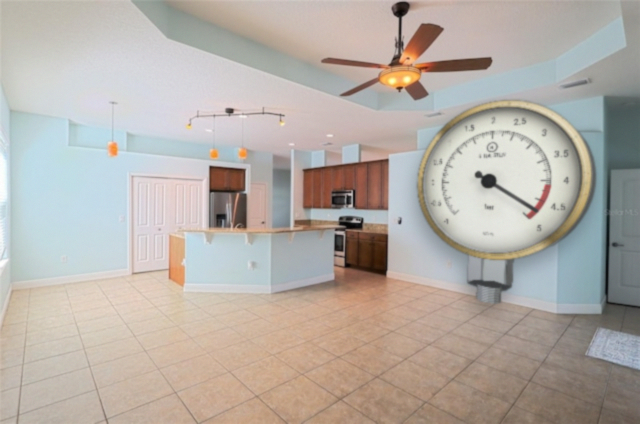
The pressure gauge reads 4.75 bar
